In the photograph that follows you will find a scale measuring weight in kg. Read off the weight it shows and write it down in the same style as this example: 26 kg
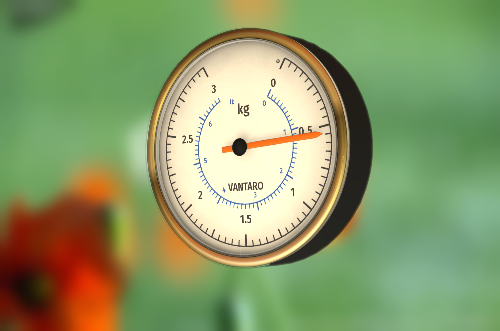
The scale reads 0.55 kg
